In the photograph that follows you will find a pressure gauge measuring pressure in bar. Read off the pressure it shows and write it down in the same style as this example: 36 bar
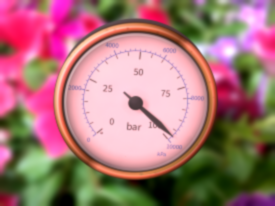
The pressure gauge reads 97.5 bar
